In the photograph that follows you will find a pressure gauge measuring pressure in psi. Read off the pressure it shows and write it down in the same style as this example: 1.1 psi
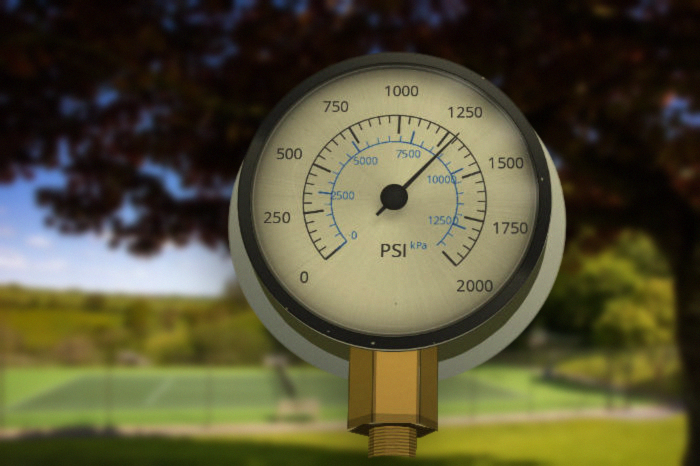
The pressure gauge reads 1300 psi
